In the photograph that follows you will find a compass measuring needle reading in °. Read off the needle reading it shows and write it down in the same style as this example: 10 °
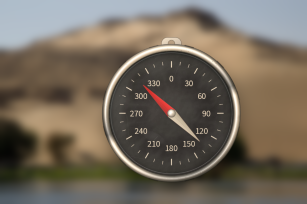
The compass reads 315 °
